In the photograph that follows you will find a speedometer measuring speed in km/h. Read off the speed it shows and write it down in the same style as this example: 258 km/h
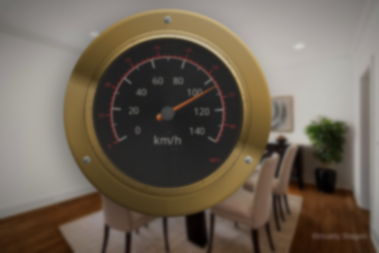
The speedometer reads 105 km/h
